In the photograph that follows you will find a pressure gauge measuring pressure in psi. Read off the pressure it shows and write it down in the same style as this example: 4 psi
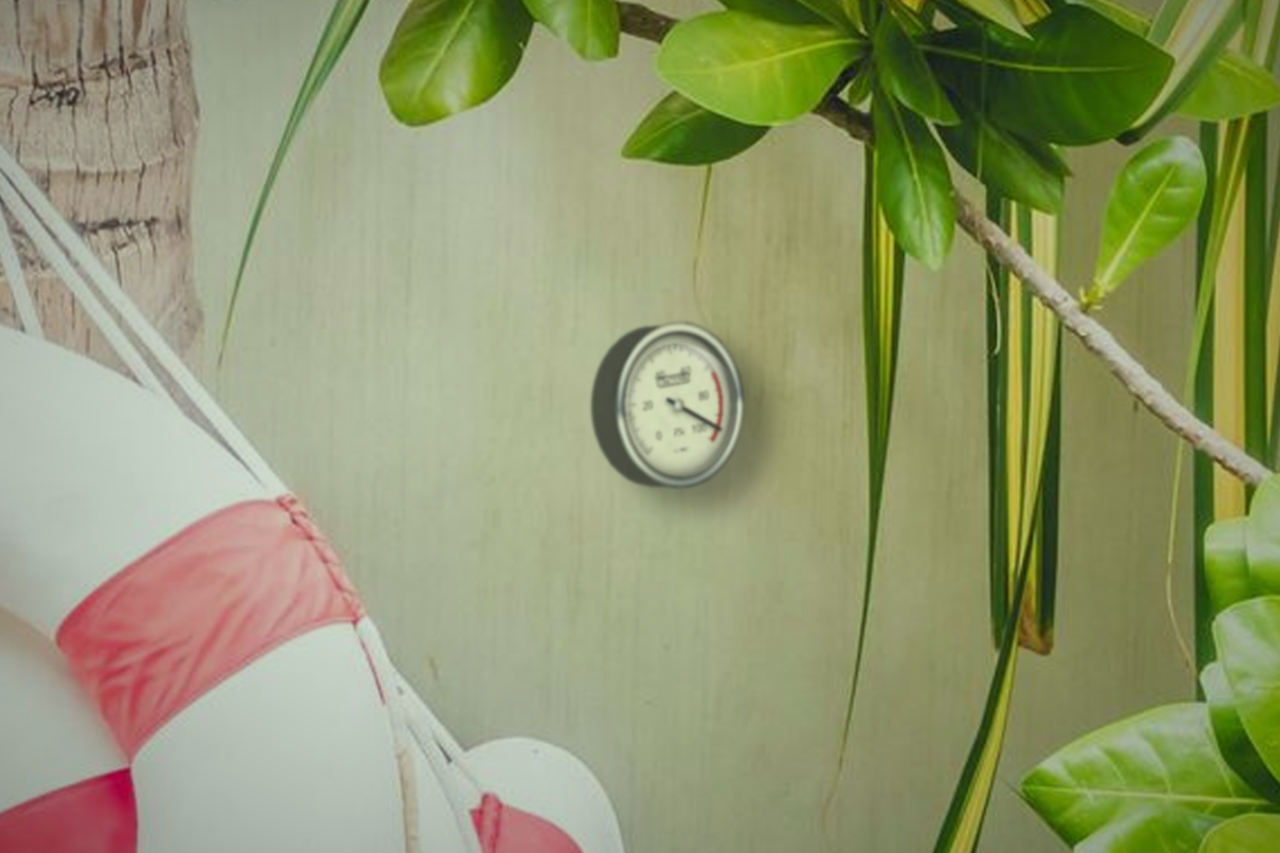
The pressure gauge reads 95 psi
